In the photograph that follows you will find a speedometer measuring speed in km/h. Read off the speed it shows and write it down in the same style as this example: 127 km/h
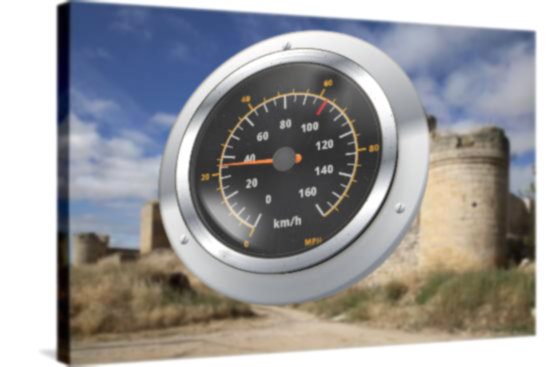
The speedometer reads 35 km/h
